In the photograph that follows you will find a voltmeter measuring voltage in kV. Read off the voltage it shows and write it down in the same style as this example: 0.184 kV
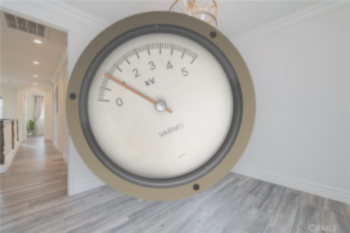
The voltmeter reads 1 kV
